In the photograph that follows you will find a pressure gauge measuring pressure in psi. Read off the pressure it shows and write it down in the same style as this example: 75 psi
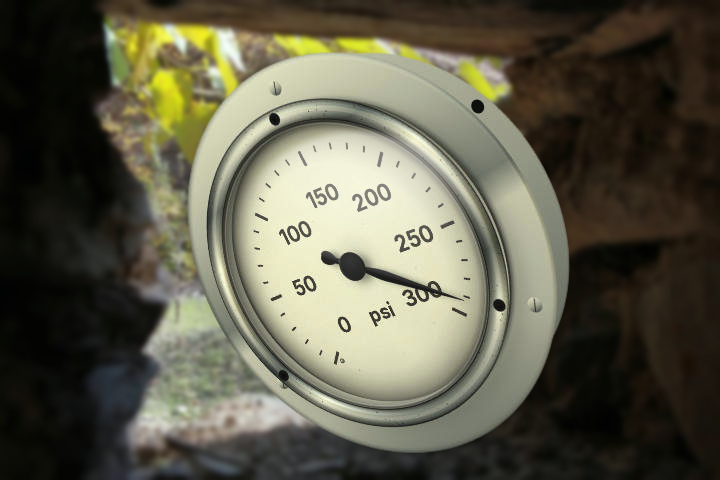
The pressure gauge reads 290 psi
